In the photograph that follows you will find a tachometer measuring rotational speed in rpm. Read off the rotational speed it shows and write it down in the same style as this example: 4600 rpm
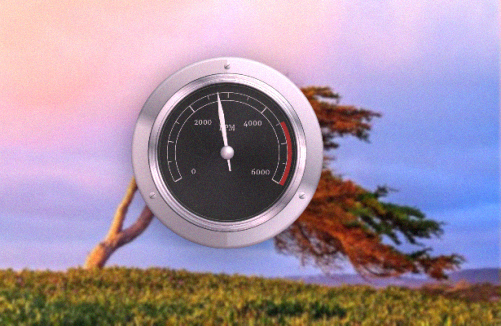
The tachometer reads 2750 rpm
